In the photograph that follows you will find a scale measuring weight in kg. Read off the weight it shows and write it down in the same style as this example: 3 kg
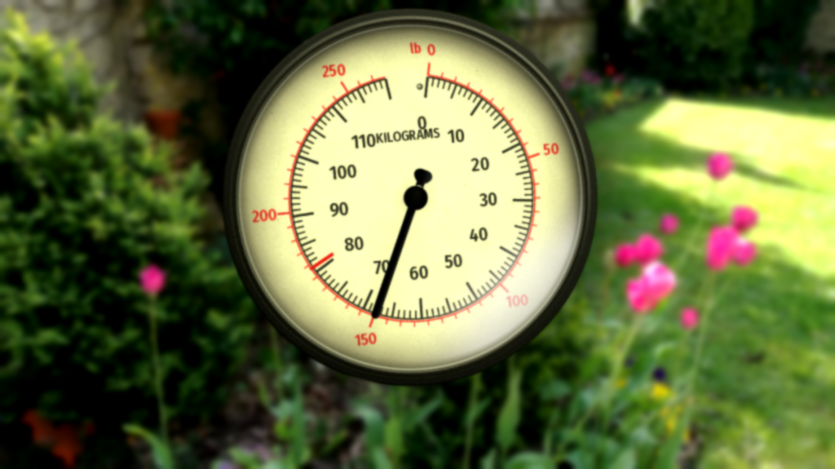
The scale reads 68 kg
